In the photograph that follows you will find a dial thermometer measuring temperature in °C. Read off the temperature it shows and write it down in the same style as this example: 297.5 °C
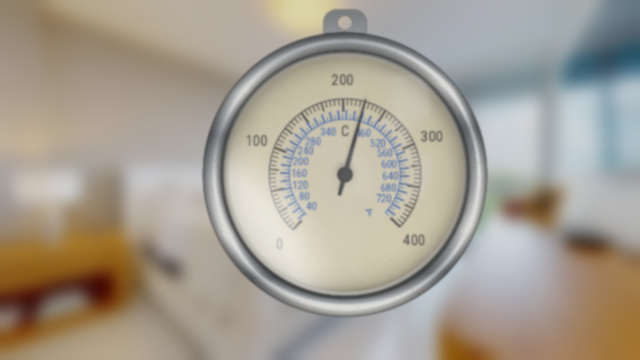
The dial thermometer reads 225 °C
